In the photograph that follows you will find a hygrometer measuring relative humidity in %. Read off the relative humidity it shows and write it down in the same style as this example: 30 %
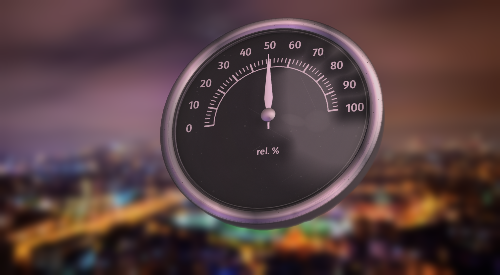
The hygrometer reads 50 %
